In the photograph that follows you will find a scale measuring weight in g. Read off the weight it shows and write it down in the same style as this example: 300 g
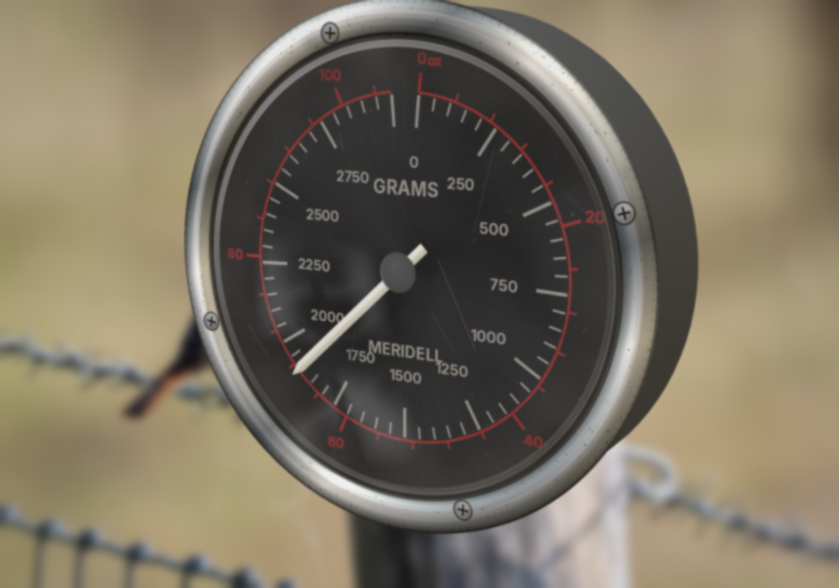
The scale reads 1900 g
